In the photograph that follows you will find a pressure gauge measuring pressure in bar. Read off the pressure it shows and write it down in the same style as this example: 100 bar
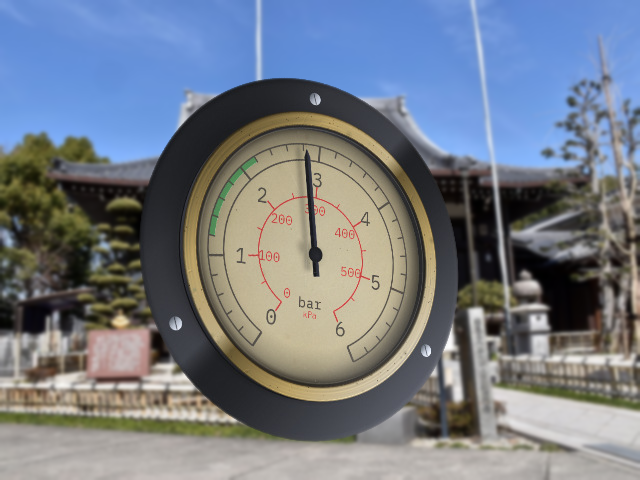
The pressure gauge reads 2.8 bar
